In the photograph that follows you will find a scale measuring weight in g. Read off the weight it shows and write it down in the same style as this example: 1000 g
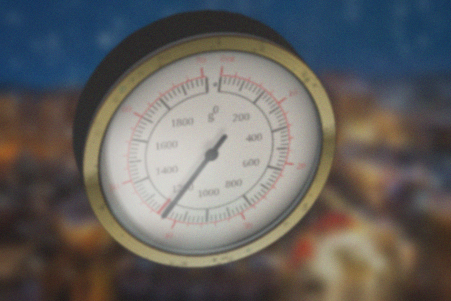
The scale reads 1200 g
